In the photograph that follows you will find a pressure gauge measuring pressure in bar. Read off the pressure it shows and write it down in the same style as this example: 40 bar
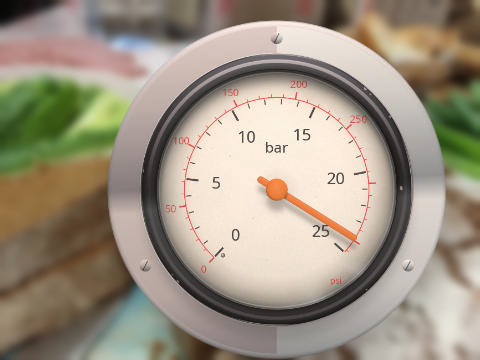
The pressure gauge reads 24 bar
